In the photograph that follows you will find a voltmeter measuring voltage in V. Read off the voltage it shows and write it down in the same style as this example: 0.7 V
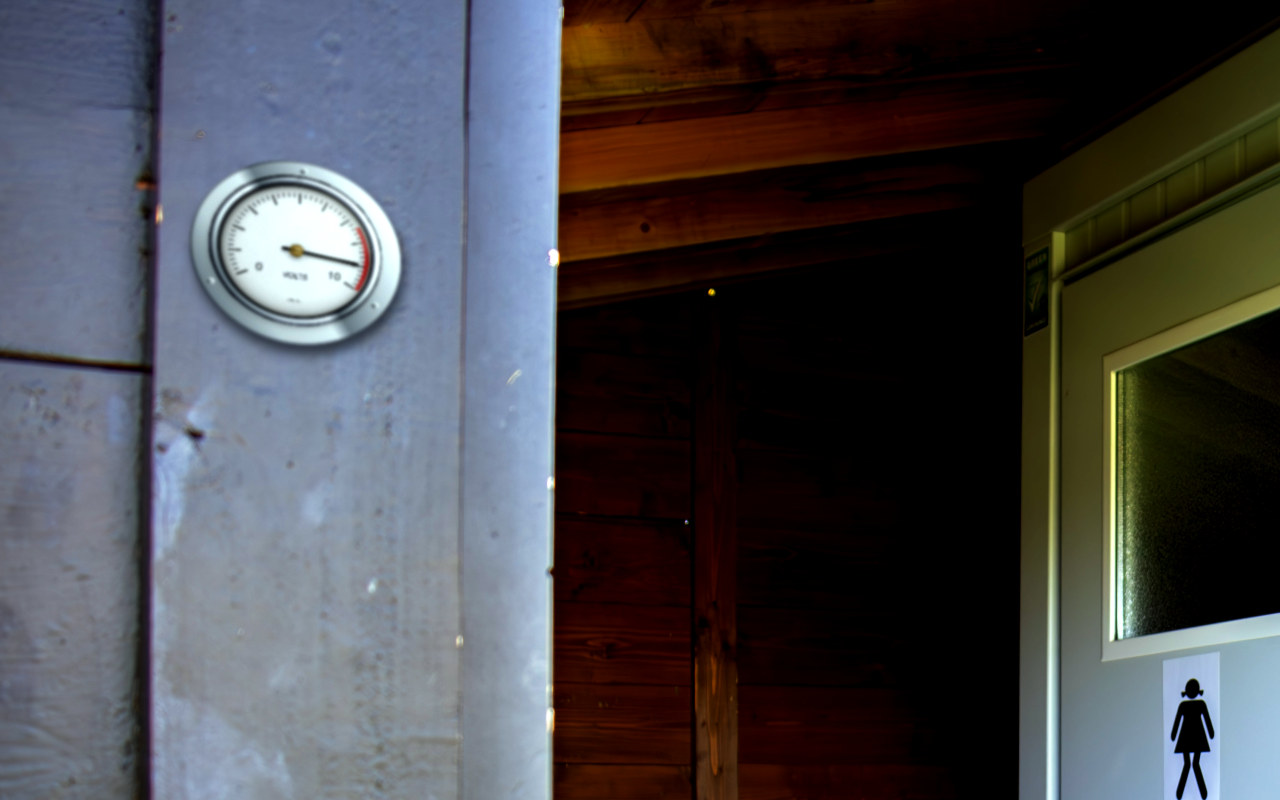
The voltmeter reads 9 V
